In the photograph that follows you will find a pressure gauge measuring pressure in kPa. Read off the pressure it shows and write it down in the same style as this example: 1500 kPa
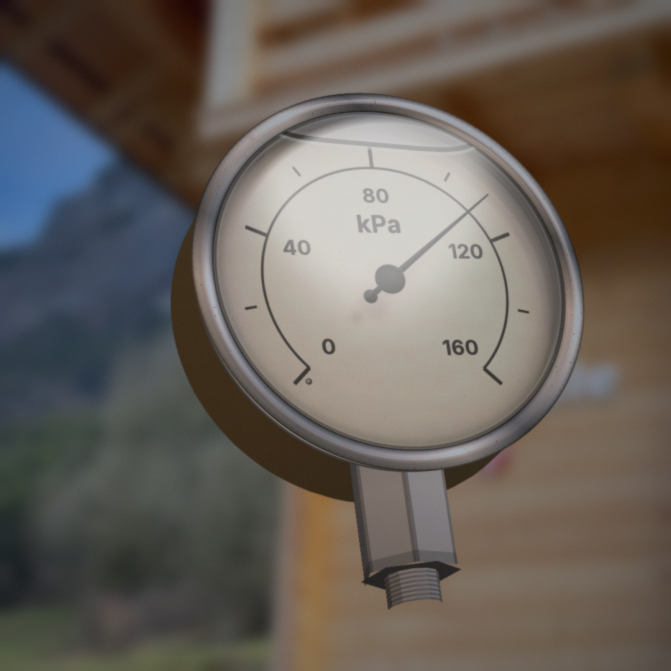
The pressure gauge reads 110 kPa
